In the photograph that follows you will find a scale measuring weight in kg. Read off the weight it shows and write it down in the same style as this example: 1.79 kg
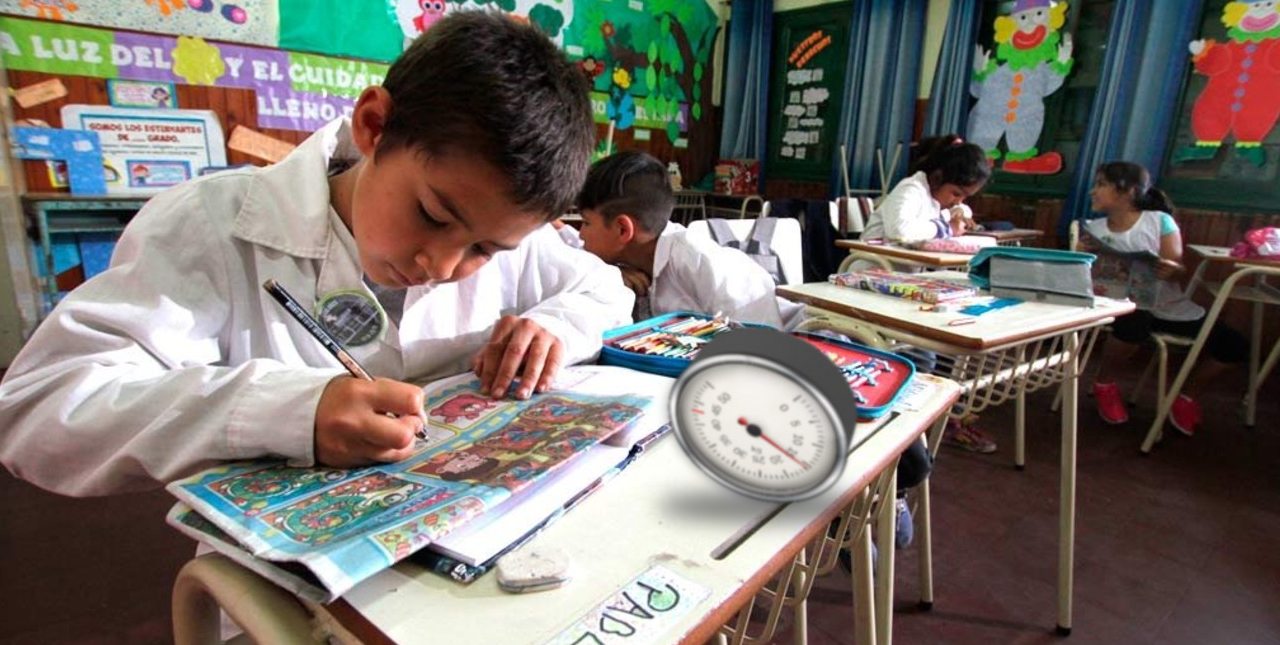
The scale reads 15 kg
